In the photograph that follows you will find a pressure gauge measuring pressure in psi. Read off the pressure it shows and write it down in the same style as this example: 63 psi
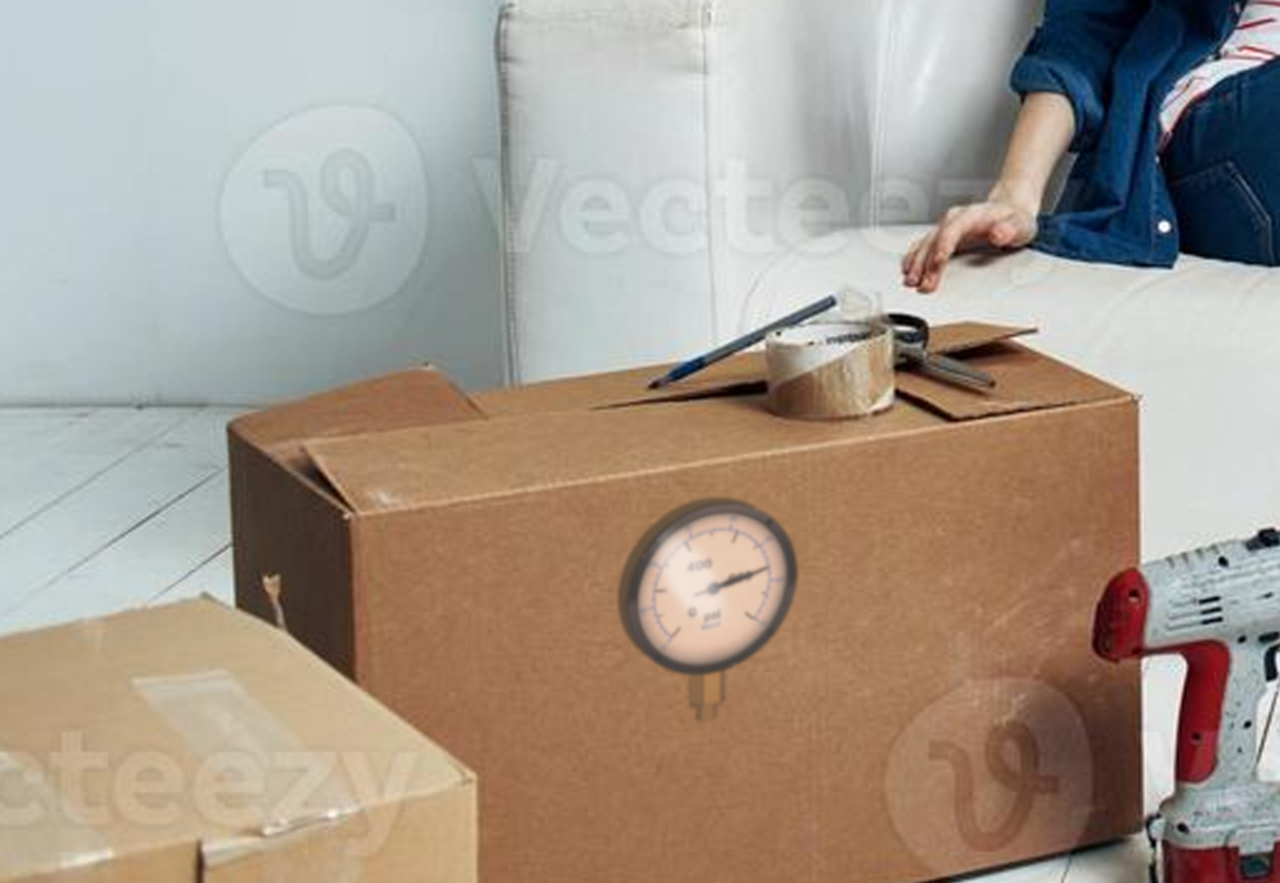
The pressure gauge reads 800 psi
